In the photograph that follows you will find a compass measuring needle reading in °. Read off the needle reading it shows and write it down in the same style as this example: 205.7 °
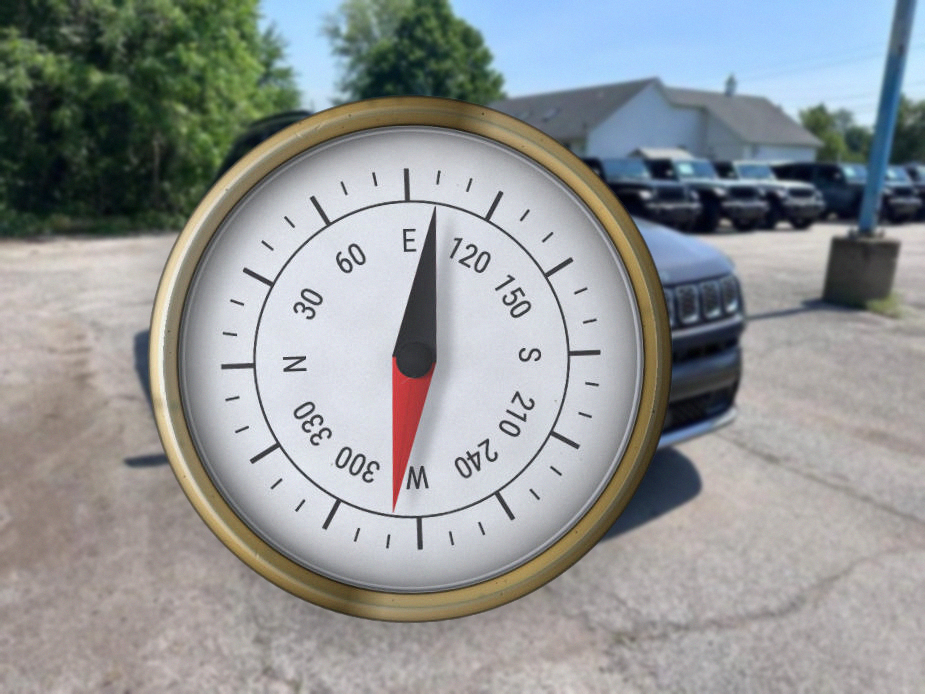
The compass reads 280 °
